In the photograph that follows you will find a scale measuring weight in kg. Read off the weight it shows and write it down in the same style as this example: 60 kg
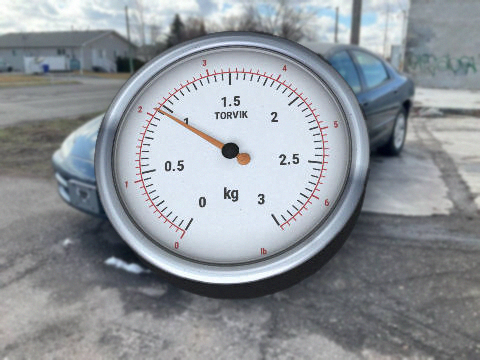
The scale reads 0.95 kg
